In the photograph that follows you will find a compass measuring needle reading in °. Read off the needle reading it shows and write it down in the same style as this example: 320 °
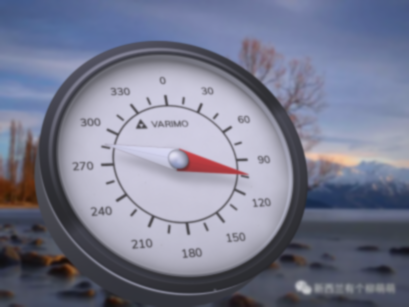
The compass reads 105 °
